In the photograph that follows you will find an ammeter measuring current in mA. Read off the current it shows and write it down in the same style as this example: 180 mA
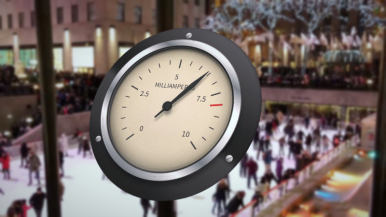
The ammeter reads 6.5 mA
